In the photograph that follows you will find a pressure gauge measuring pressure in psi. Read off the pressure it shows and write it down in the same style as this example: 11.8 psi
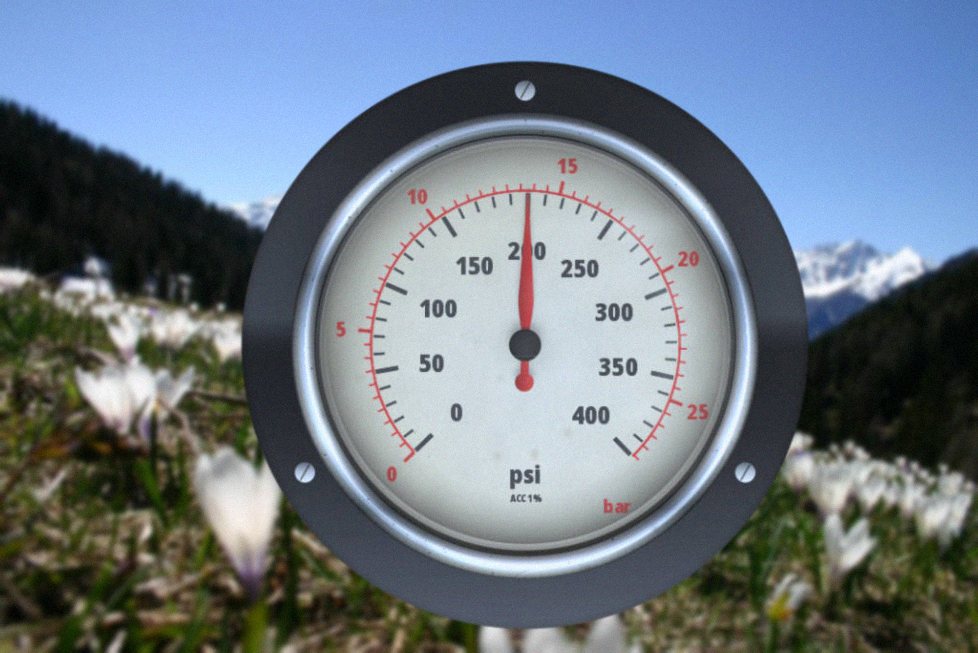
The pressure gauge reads 200 psi
